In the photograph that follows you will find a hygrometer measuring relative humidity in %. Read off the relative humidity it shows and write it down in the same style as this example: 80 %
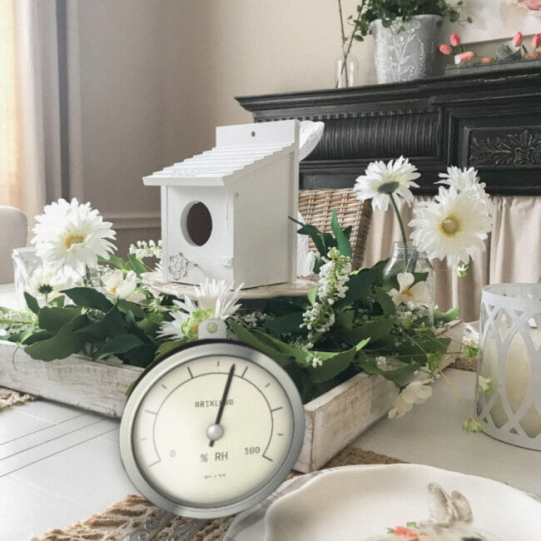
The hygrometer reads 55 %
